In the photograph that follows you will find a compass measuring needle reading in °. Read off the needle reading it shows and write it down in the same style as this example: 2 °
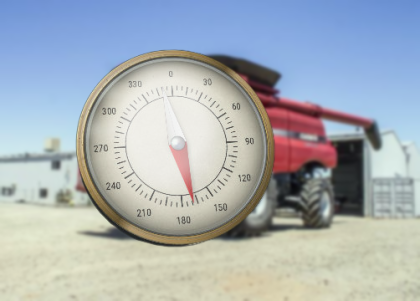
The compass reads 170 °
